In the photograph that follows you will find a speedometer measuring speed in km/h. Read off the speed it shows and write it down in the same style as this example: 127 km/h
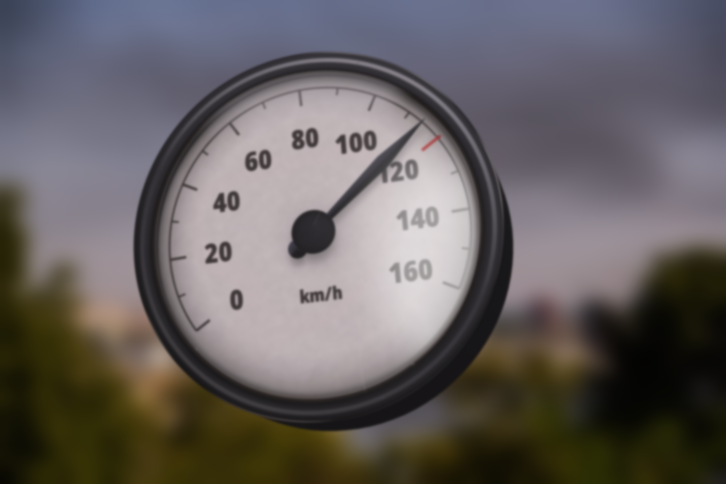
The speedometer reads 115 km/h
